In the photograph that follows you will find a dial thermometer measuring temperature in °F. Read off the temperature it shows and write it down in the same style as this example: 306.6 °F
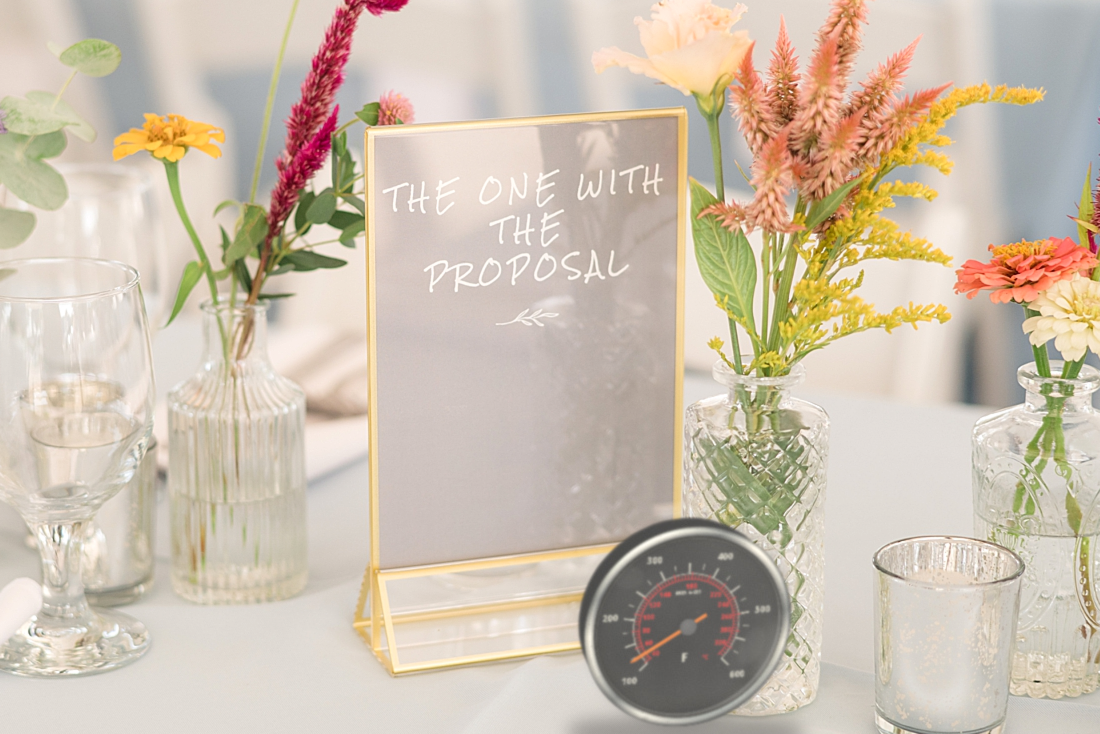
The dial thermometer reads 125 °F
